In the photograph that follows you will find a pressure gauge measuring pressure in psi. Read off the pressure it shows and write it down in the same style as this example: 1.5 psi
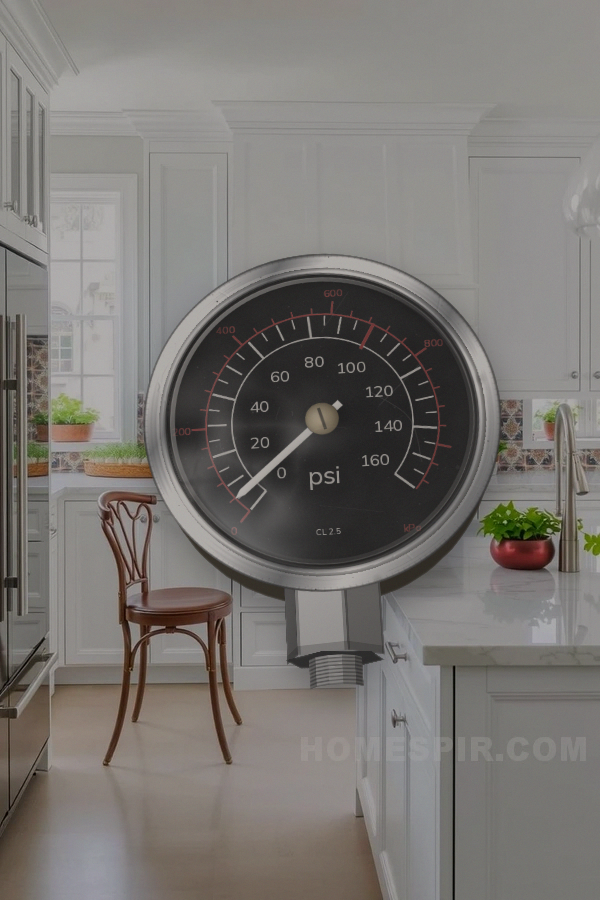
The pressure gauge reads 5 psi
